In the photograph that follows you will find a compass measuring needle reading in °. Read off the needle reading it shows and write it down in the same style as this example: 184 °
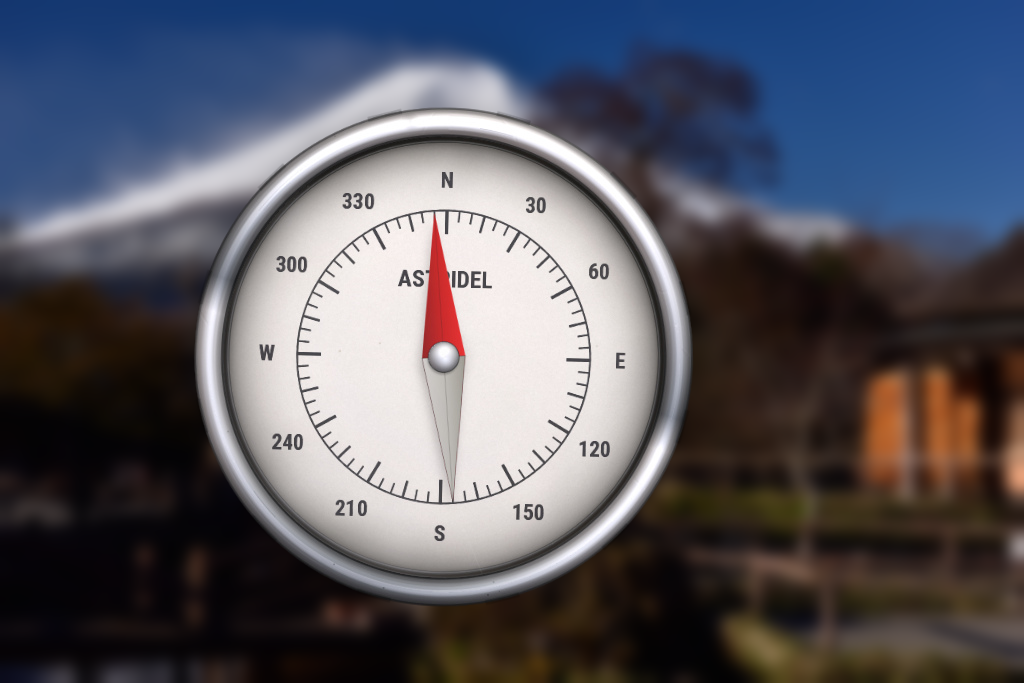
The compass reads 355 °
